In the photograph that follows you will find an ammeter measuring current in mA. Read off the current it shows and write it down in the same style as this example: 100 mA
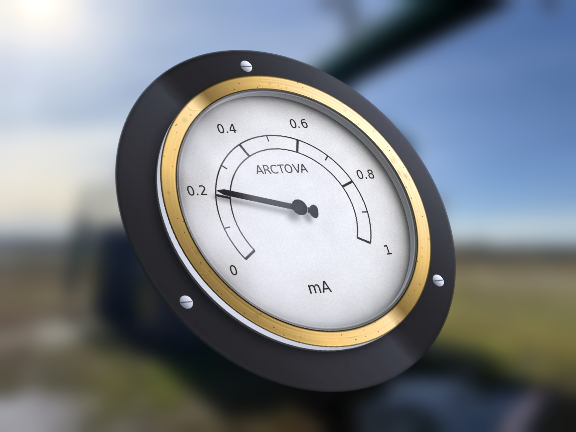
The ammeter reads 0.2 mA
